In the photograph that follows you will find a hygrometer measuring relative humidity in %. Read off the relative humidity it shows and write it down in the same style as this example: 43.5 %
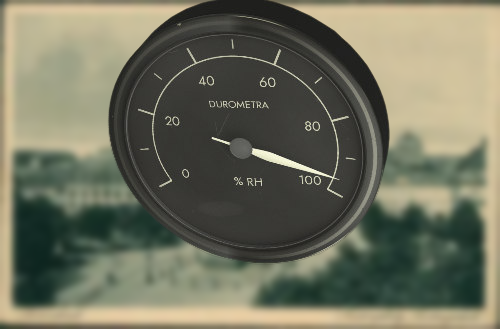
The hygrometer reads 95 %
